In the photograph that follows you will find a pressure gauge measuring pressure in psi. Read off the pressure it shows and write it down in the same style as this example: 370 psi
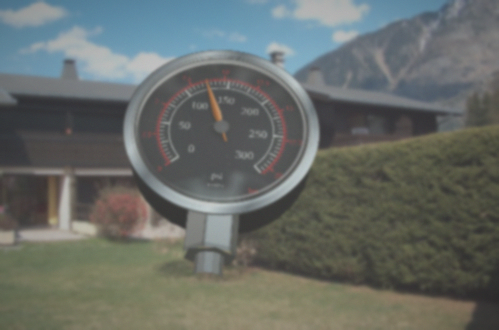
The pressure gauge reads 125 psi
